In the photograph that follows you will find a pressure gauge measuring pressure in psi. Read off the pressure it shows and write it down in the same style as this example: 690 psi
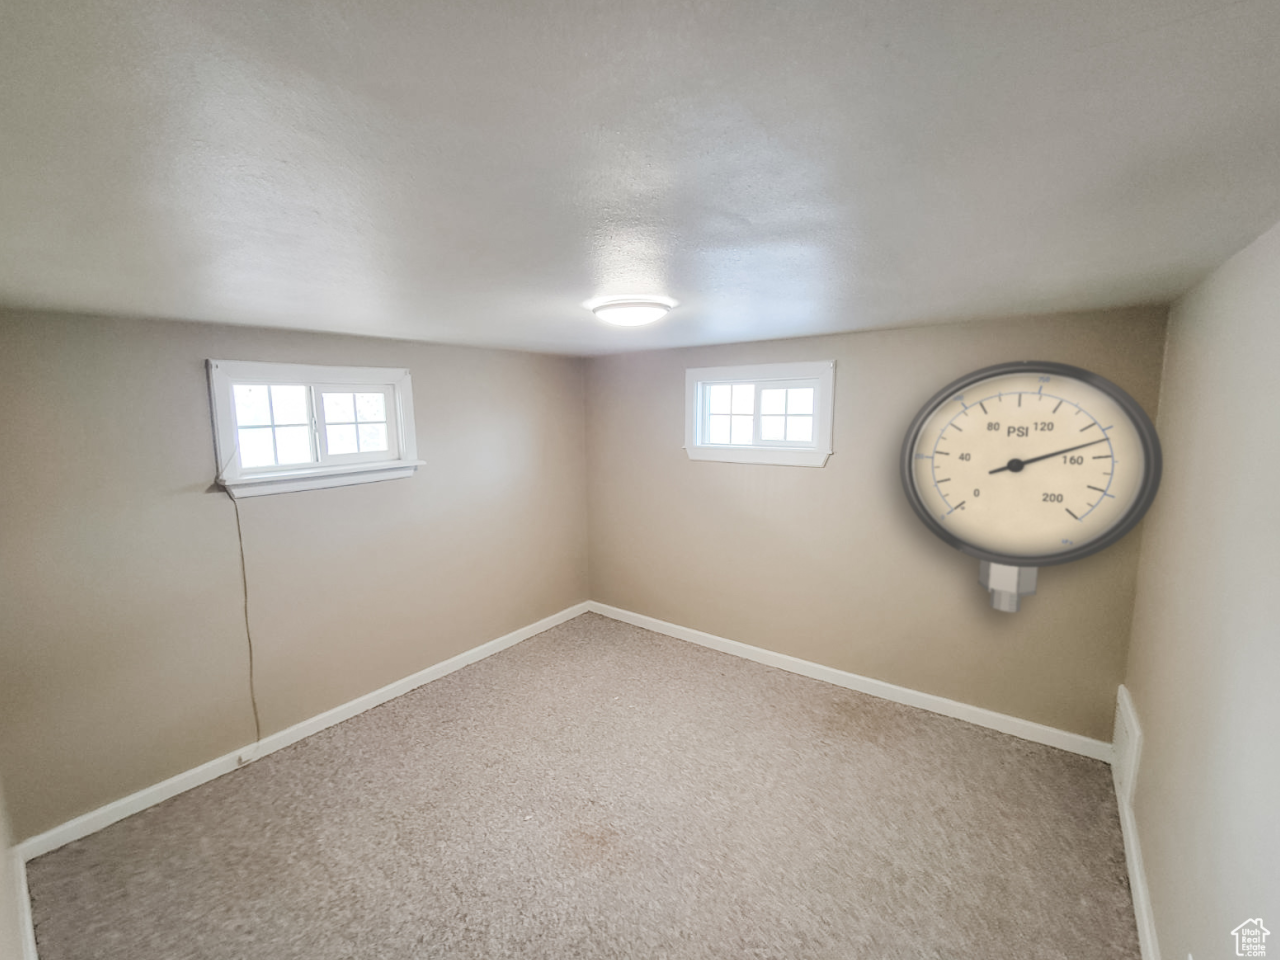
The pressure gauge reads 150 psi
